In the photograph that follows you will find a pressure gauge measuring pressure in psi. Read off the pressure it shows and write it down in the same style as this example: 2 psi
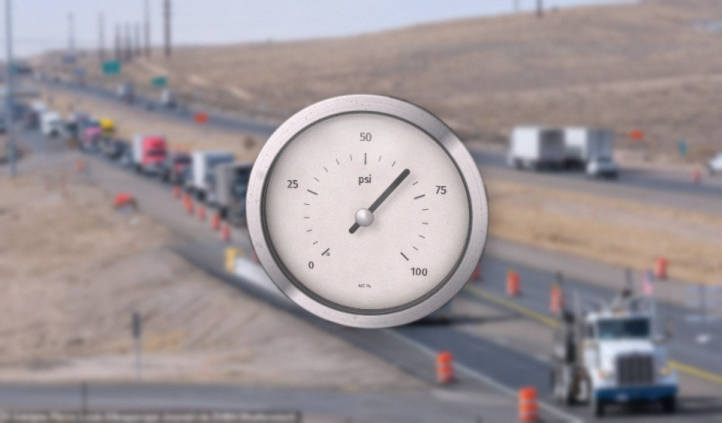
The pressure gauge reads 65 psi
